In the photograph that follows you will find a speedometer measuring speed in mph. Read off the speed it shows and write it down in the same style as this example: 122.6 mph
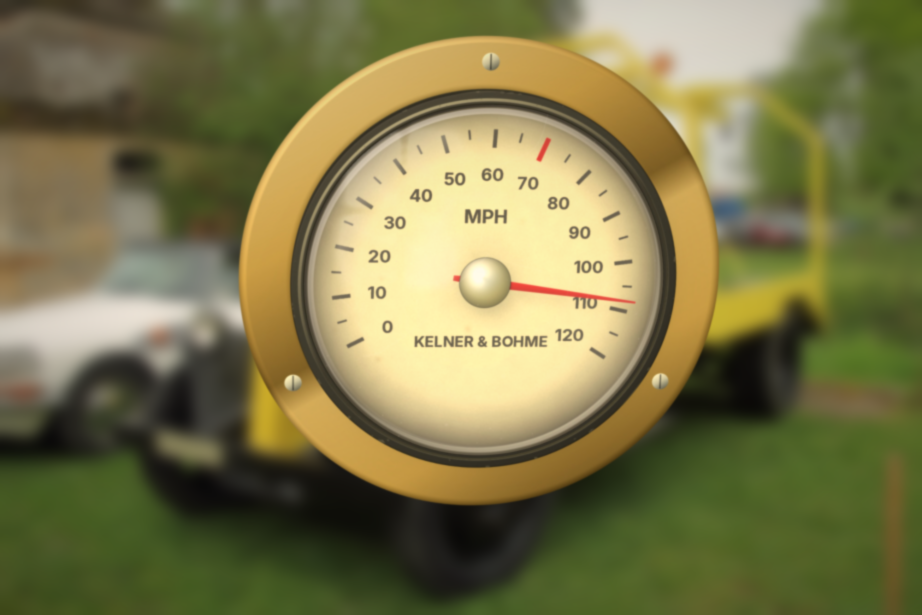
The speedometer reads 107.5 mph
